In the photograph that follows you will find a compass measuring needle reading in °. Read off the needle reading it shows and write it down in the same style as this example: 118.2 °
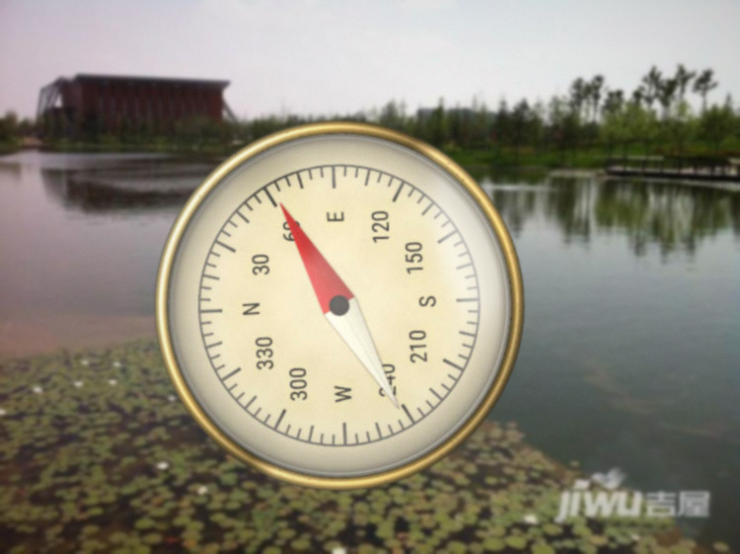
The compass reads 62.5 °
